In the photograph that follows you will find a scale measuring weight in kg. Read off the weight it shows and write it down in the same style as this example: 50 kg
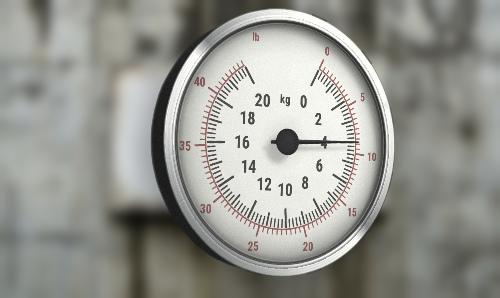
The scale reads 4 kg
